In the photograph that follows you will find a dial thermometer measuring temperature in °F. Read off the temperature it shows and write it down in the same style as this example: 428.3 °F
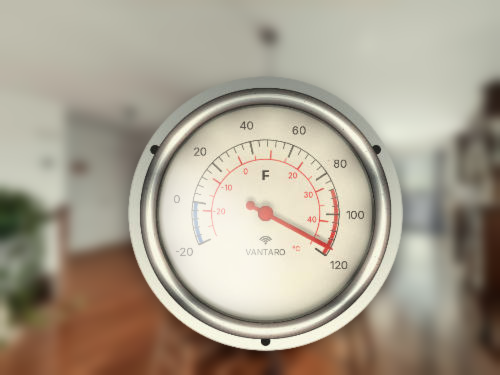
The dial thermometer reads 116 °F
